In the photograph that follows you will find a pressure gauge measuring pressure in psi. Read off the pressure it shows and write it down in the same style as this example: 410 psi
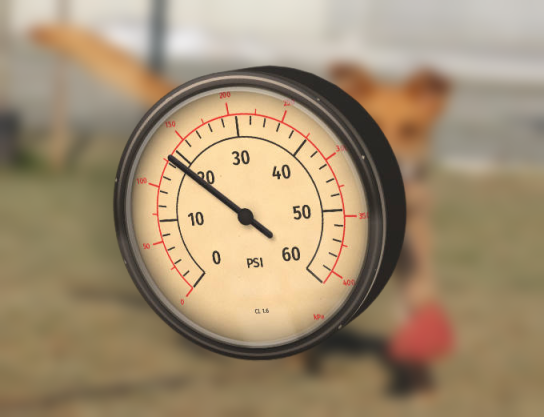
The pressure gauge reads 19 psi
